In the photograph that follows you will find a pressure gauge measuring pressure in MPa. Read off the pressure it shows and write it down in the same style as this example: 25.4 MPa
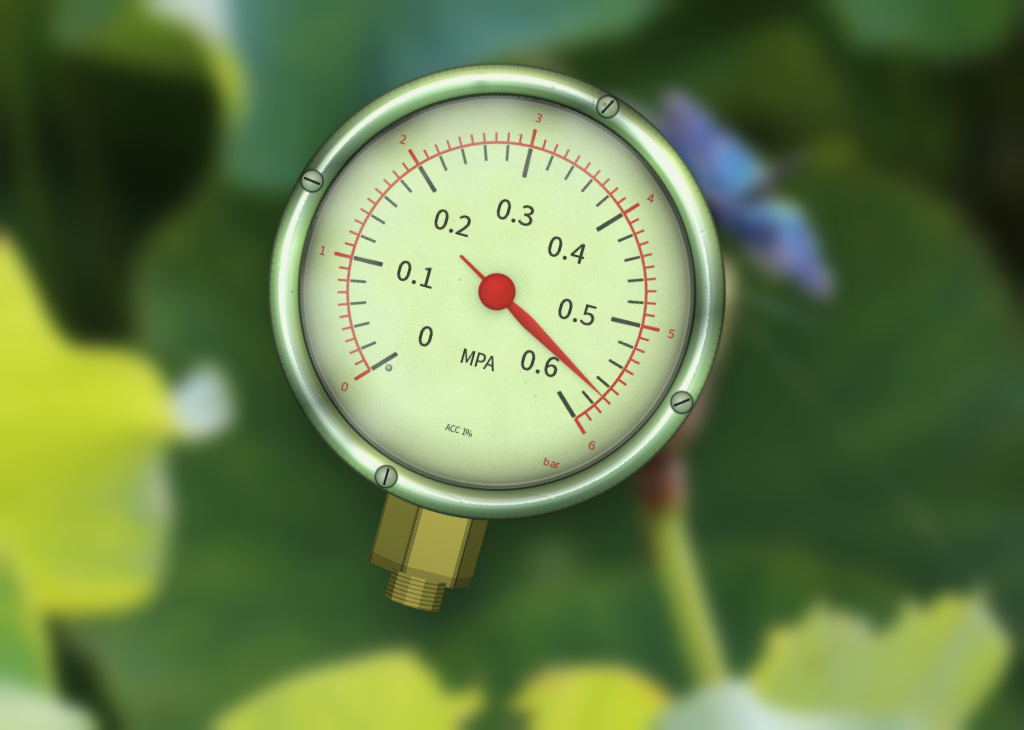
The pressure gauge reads 0.57 MPa
